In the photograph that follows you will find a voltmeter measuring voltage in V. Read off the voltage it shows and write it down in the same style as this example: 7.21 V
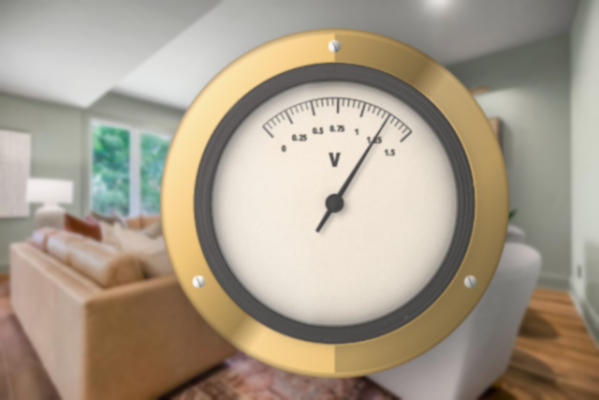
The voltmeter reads 1.25 V
